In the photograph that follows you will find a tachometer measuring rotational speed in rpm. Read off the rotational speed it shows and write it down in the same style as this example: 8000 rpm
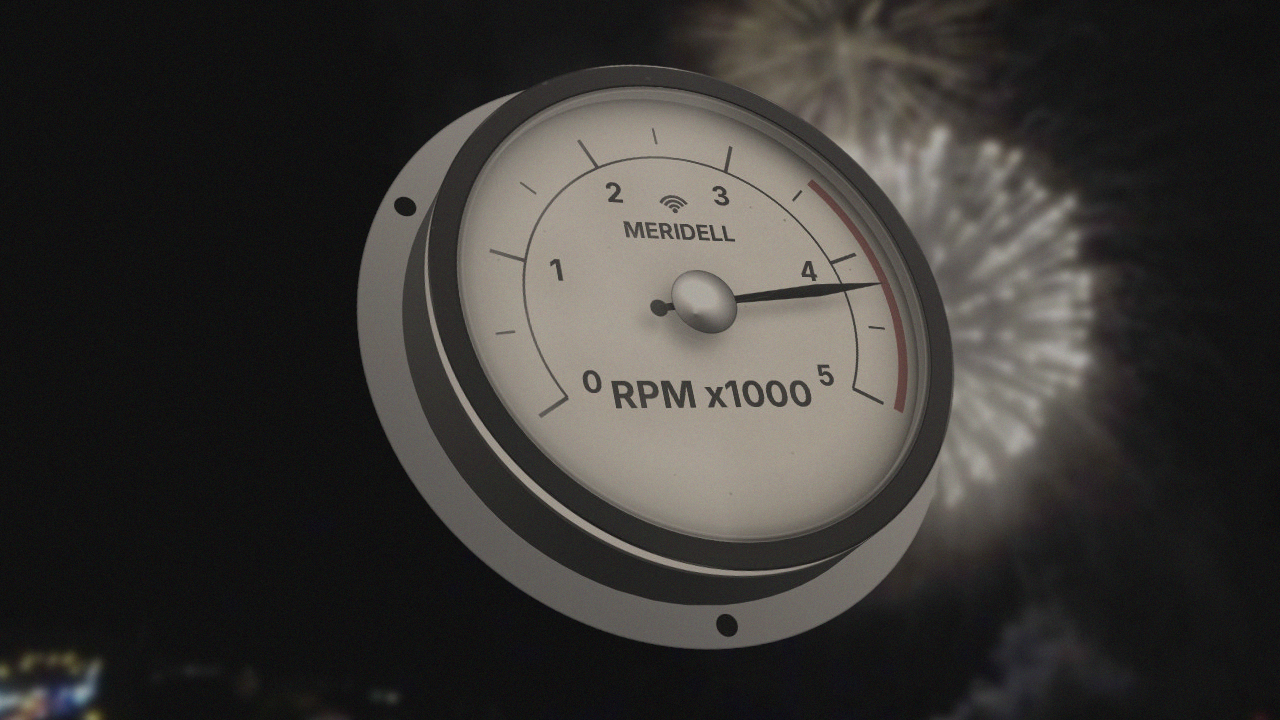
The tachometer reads 4250 rpm
